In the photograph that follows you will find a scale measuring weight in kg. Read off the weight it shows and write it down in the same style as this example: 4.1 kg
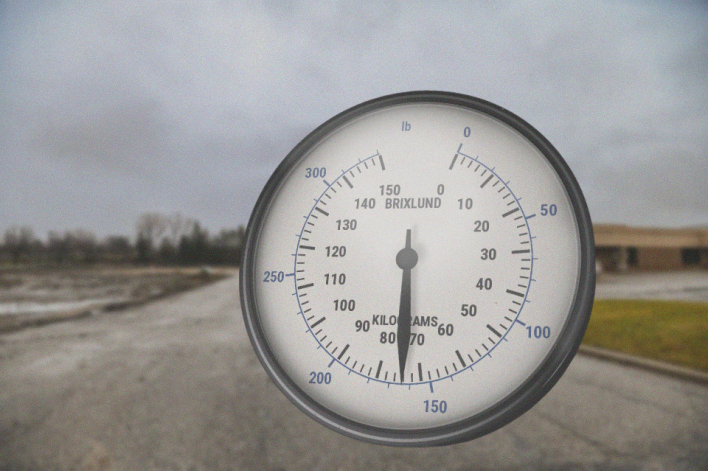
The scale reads 74 kg
